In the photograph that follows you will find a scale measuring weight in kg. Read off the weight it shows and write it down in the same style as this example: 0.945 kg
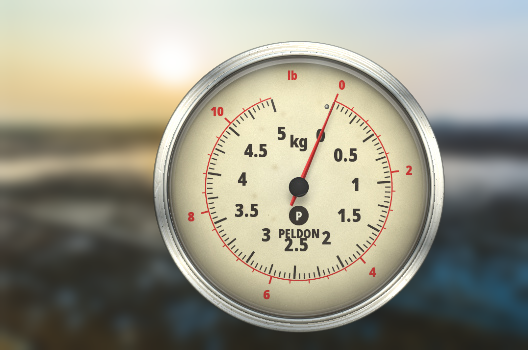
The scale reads 0 kg
